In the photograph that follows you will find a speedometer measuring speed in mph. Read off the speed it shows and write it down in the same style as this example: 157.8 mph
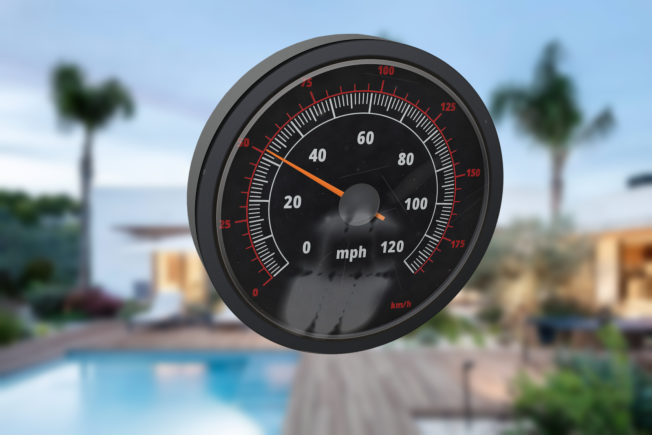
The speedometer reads 32 mph
